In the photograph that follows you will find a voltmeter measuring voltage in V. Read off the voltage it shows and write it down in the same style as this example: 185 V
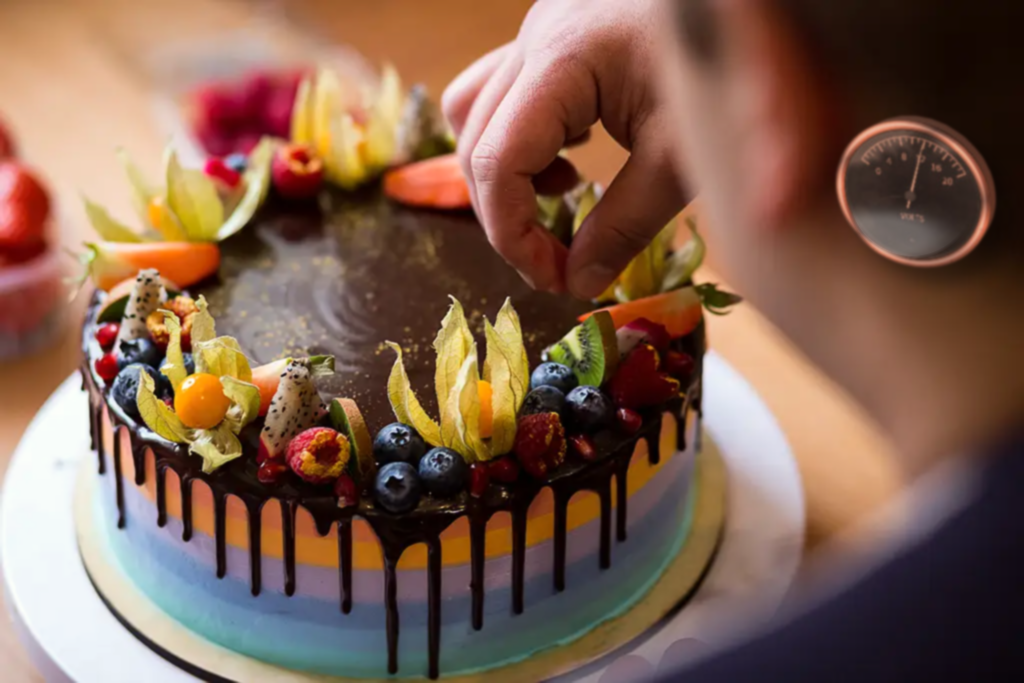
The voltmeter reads 12 V
